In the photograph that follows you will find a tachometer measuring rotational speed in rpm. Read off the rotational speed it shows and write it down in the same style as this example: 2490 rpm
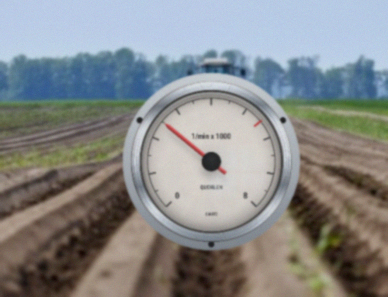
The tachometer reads 2500 rpm
